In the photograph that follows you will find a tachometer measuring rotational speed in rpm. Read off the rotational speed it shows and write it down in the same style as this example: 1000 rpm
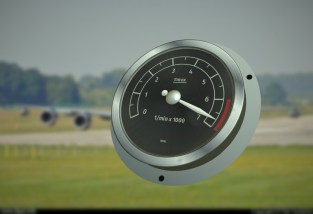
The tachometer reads 6750 rpm
